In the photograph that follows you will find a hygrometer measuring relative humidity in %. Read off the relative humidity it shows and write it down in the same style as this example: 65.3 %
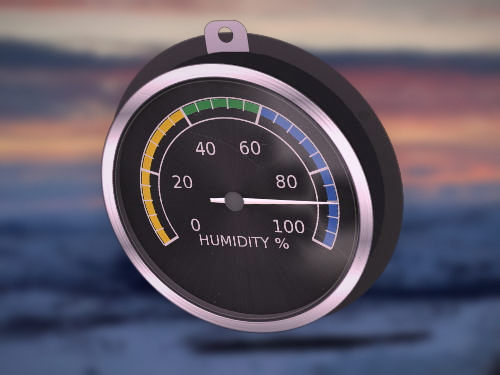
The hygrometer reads 88 %
